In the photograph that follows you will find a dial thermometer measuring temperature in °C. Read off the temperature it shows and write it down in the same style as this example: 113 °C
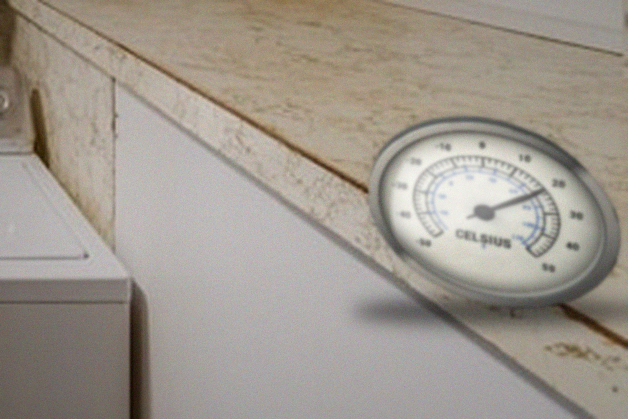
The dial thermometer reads 20 °C
